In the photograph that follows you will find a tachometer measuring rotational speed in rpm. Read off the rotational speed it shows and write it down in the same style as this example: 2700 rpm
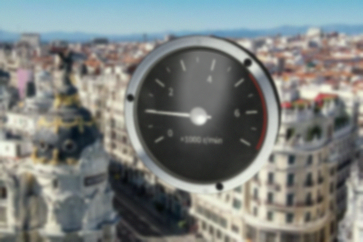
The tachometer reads 1000 rpm
